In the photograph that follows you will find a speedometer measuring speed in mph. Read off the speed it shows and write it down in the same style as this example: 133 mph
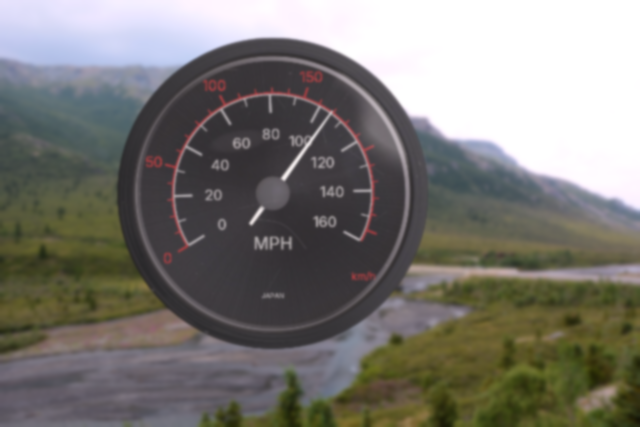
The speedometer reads 105 mph
